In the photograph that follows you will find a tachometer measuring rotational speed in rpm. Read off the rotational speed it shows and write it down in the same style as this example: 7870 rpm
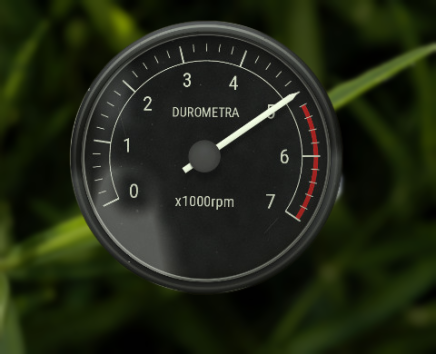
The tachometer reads 5000 rpm
